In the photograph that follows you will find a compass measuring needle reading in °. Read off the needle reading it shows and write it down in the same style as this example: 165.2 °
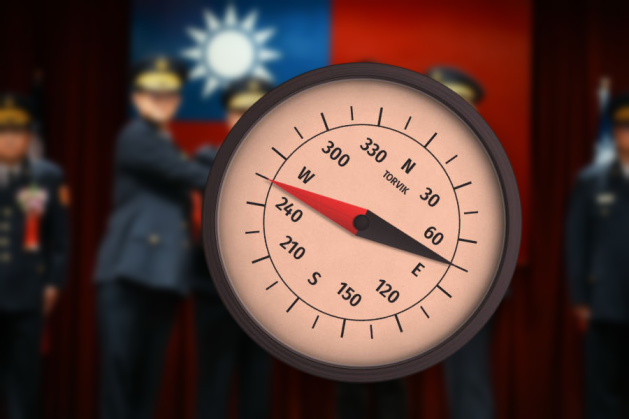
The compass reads 255 °
